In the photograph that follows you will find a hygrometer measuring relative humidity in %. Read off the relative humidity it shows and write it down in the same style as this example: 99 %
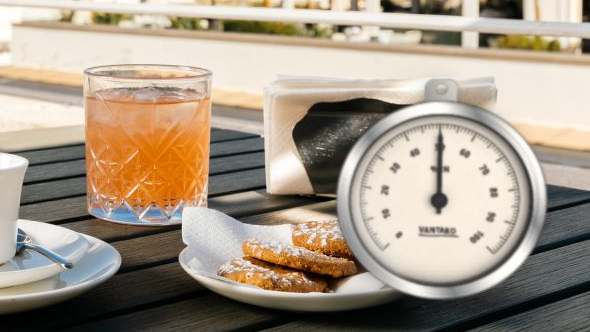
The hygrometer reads 50 %
